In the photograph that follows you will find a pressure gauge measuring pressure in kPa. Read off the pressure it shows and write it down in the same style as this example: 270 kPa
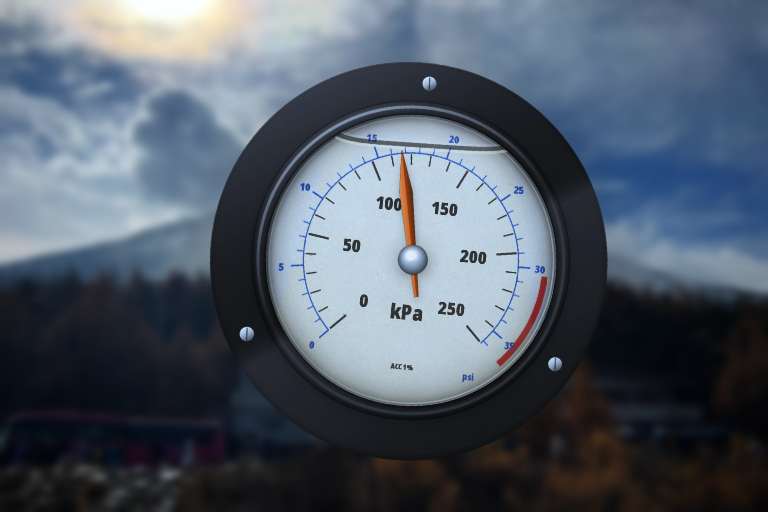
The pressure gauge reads 115 kPa
